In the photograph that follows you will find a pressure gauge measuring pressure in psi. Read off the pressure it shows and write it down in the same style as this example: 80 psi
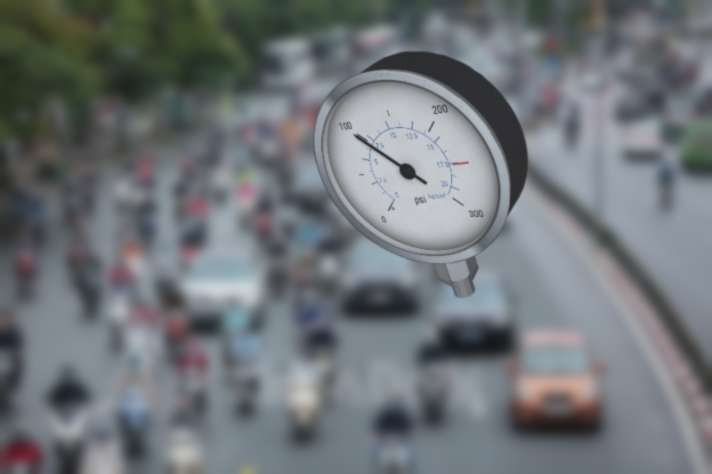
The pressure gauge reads 100 psi
